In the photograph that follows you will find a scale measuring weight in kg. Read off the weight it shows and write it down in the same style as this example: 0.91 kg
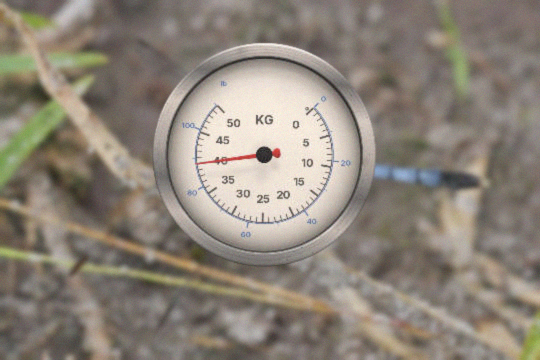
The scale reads 40 kg
